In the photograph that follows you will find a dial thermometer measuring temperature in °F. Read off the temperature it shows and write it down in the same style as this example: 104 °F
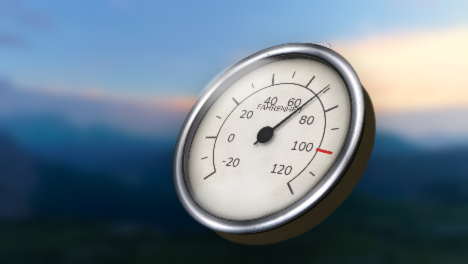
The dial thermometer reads 70 °F
